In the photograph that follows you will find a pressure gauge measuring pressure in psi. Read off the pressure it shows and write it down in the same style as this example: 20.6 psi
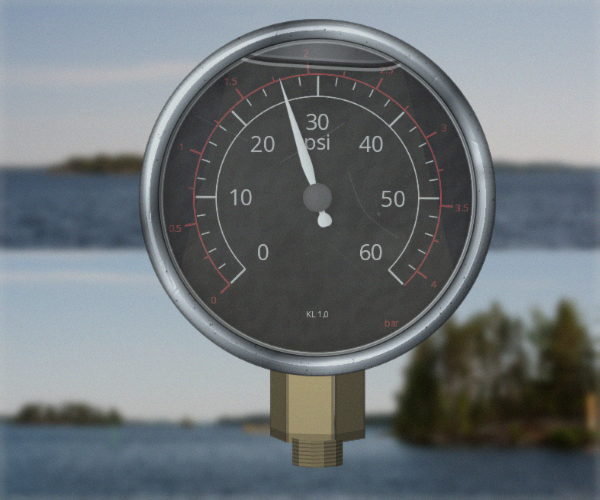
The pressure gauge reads 26 psi
